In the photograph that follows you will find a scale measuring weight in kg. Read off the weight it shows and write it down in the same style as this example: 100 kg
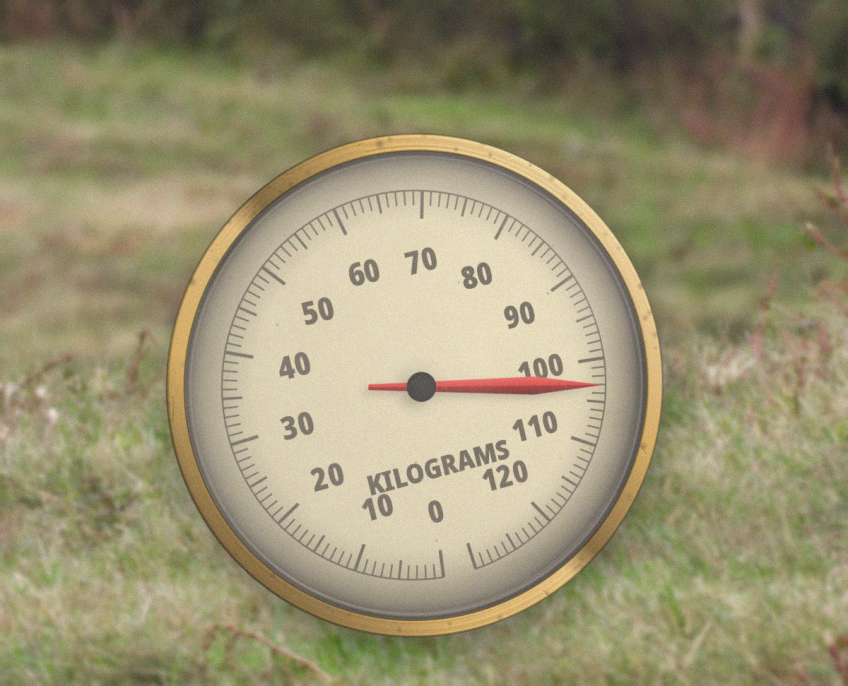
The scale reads 103 kg
